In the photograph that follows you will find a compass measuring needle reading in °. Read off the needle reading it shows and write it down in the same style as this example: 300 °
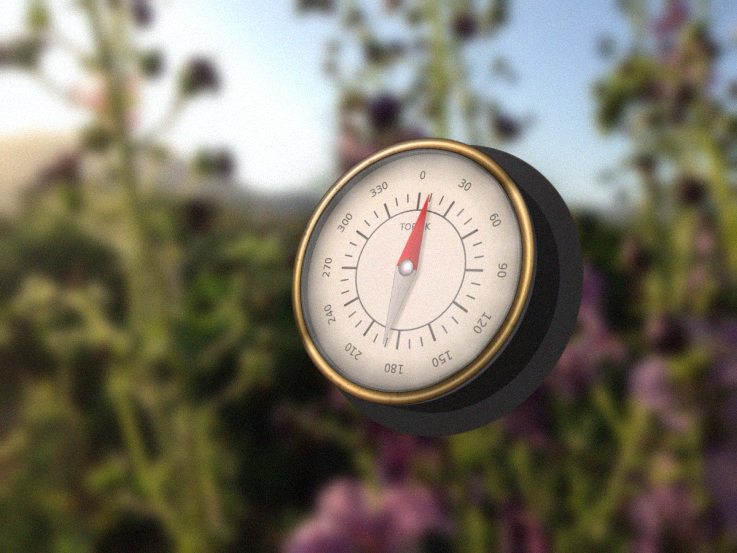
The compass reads 10 °
